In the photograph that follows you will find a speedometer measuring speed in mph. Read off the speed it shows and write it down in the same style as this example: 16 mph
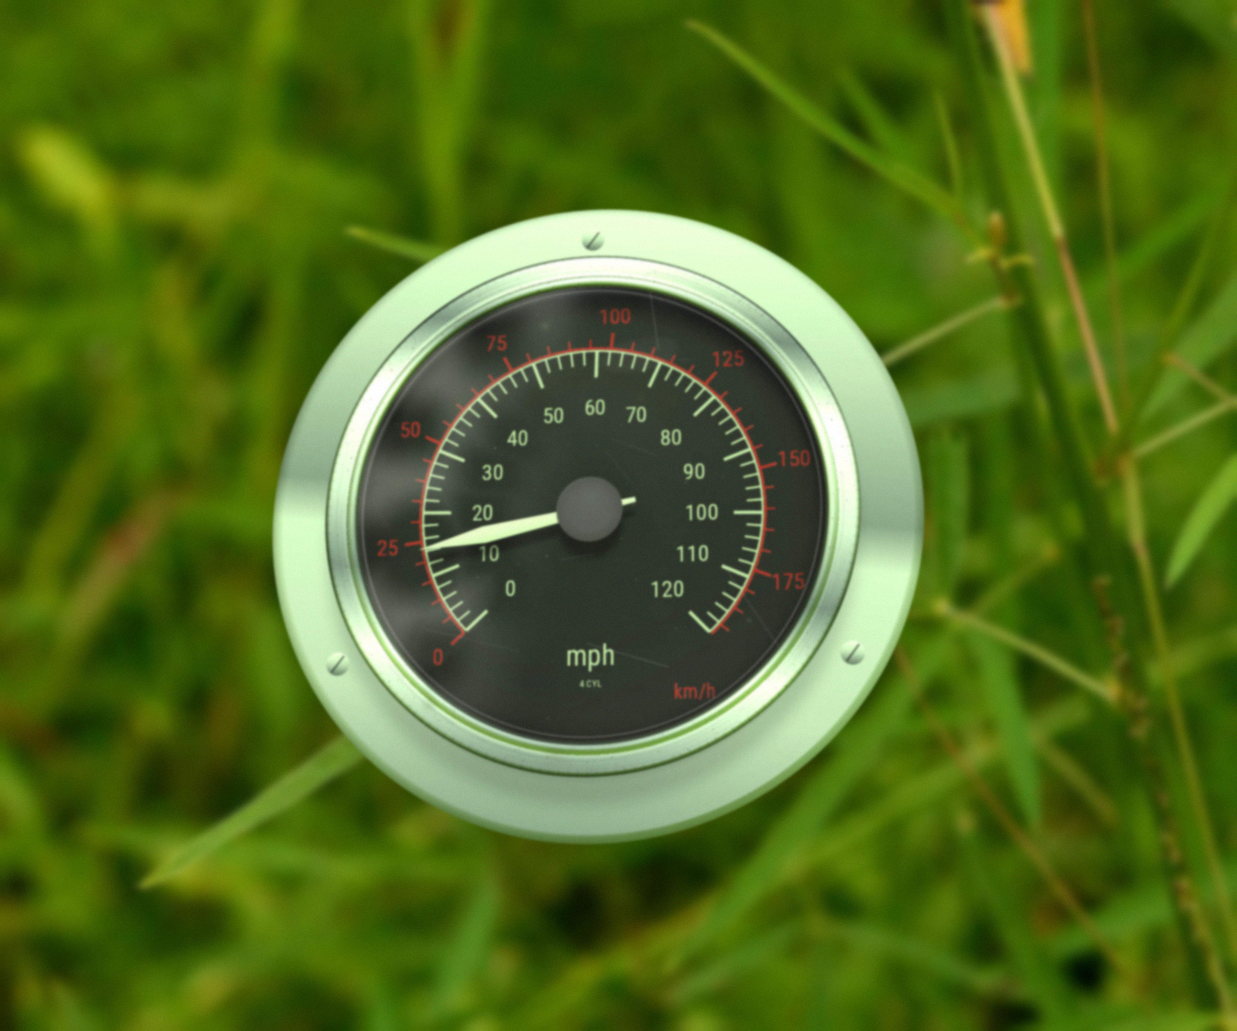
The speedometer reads 14 mph
